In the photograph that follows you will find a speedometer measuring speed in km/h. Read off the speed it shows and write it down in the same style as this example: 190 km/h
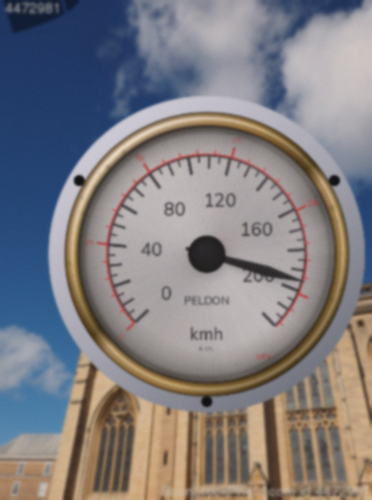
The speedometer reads 195 km/h
